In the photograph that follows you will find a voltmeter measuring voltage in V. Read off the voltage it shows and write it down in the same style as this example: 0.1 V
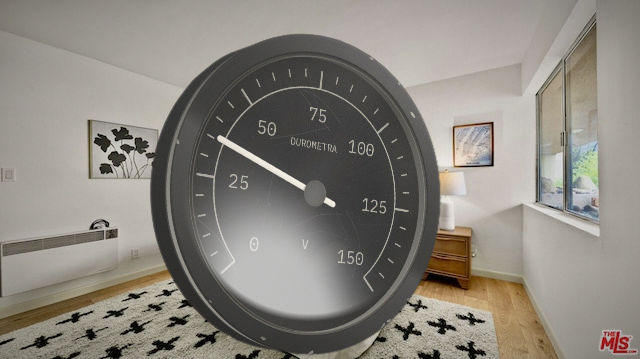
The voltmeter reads 35 V
